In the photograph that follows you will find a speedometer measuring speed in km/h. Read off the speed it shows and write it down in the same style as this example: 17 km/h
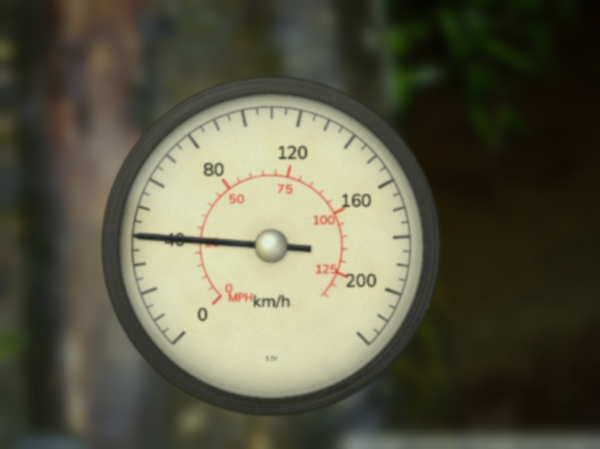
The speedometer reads 40 km/h
